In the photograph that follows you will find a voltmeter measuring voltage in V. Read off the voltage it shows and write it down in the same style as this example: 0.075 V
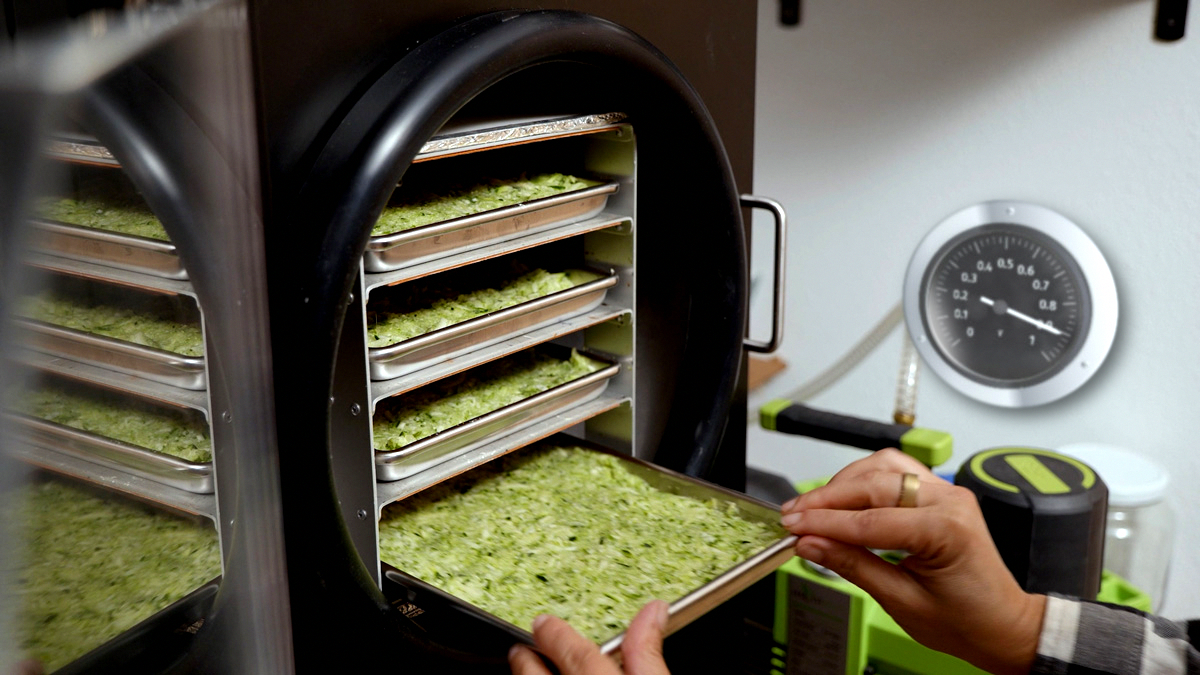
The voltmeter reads 0.9 V
